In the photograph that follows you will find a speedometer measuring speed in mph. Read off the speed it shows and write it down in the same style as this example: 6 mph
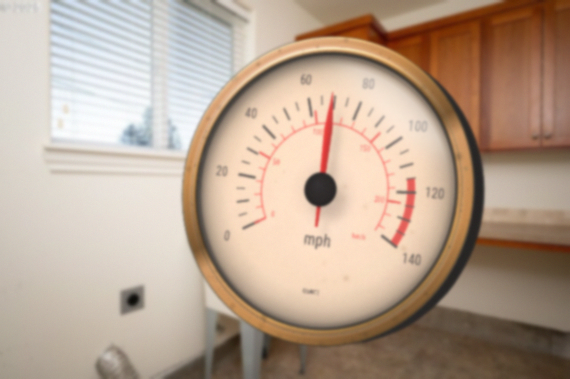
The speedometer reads 70 mph
